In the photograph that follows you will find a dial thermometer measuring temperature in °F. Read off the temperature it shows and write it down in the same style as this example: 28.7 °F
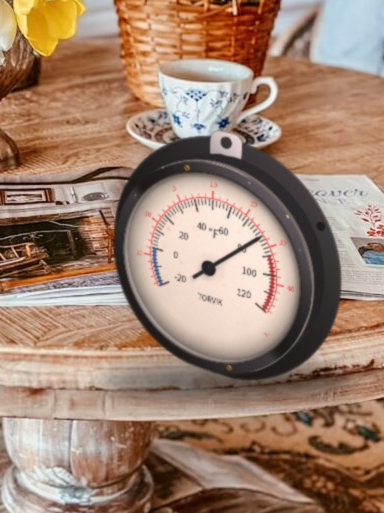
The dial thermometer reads 80 °F
